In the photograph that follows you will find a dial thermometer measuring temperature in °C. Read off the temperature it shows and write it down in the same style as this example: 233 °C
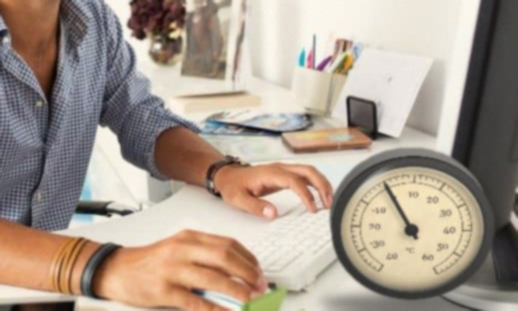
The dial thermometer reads 0 °C
